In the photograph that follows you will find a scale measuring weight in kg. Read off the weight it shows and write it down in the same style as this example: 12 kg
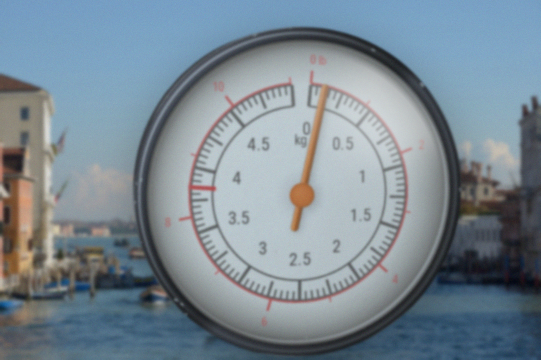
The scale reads 0.1 kg
